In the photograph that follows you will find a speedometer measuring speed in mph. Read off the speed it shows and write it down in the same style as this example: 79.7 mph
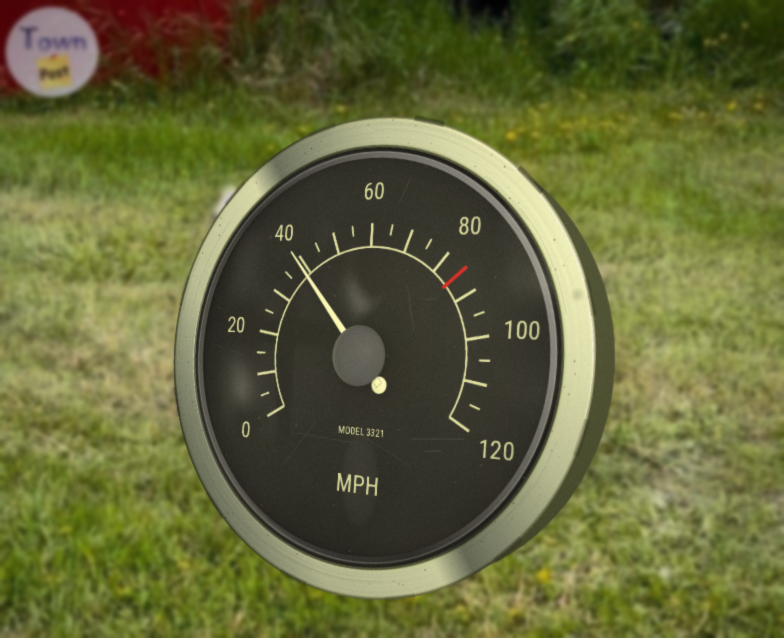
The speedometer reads 40 mph
